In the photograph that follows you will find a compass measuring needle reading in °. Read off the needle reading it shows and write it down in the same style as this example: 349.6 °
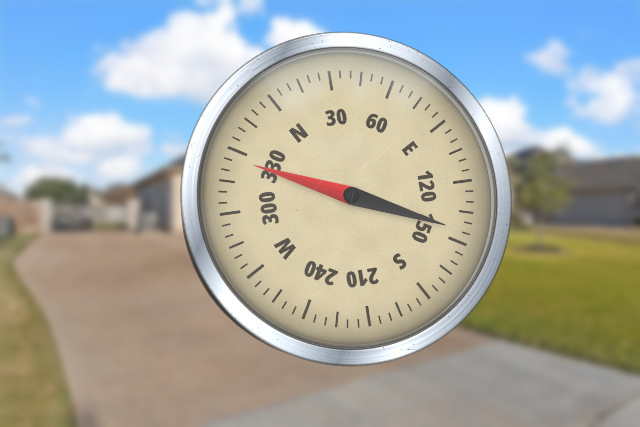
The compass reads 325 °
